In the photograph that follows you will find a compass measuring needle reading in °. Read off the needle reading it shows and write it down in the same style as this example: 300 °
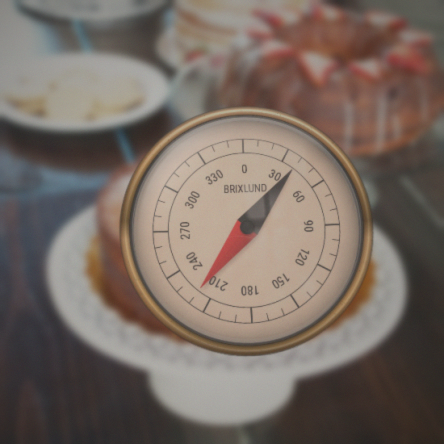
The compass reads 220 °
